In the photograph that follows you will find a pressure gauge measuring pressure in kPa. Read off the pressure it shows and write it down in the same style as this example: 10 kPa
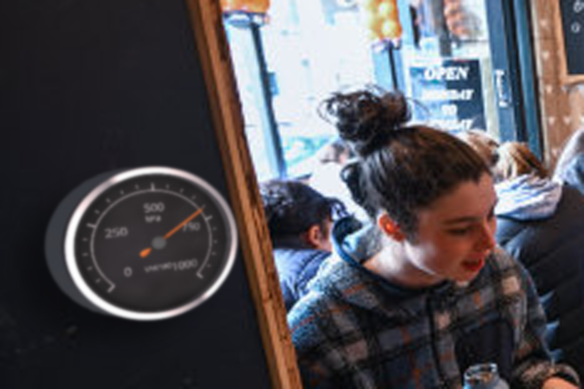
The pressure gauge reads 700 kPa
